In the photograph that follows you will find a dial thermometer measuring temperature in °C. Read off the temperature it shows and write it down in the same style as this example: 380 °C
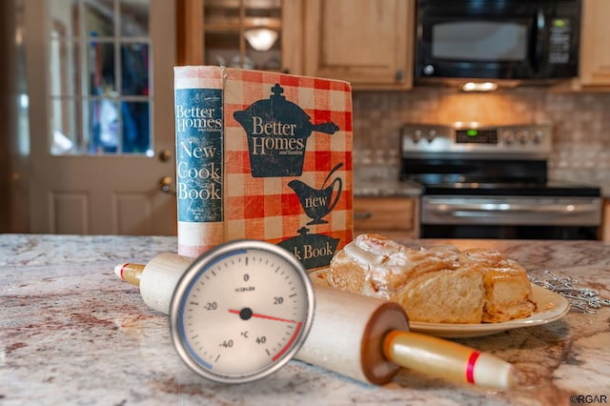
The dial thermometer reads 28 °C
